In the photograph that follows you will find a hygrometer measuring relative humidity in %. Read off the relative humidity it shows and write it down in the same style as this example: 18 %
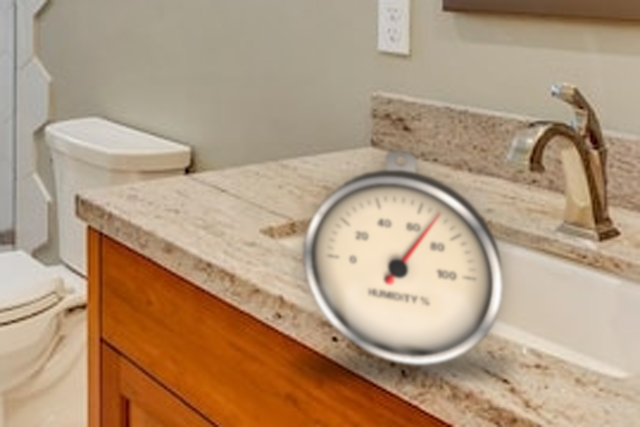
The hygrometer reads 68 %
